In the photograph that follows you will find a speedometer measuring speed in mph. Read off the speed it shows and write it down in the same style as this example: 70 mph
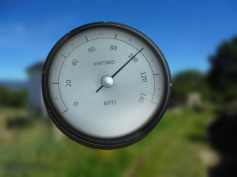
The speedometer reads 100 mph
